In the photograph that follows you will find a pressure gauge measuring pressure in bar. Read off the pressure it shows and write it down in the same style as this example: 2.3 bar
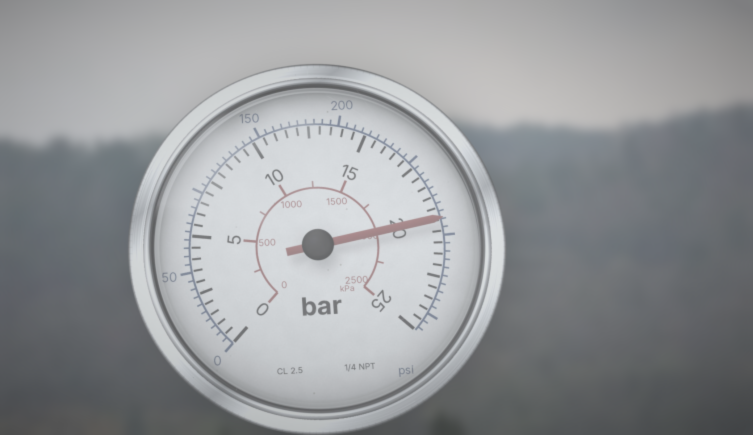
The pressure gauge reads 20 bar
